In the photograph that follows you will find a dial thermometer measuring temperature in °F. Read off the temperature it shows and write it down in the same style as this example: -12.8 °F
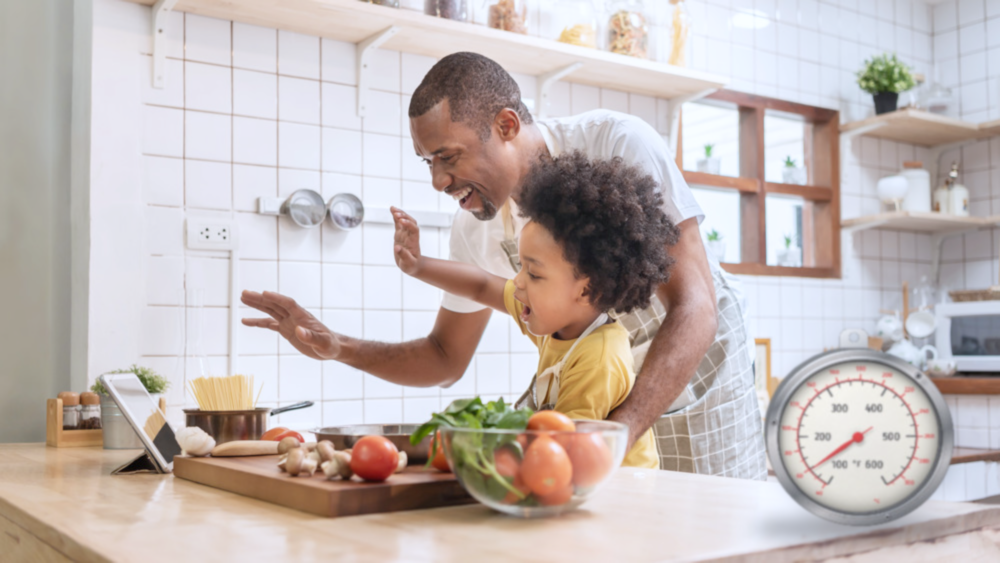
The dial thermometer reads 140 °F
